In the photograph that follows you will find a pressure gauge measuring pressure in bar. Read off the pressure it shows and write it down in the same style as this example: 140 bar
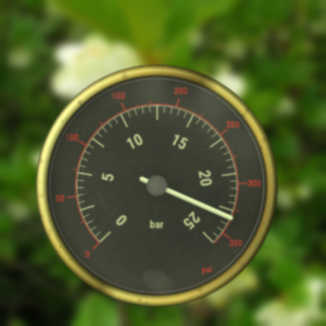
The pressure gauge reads 23 bar
